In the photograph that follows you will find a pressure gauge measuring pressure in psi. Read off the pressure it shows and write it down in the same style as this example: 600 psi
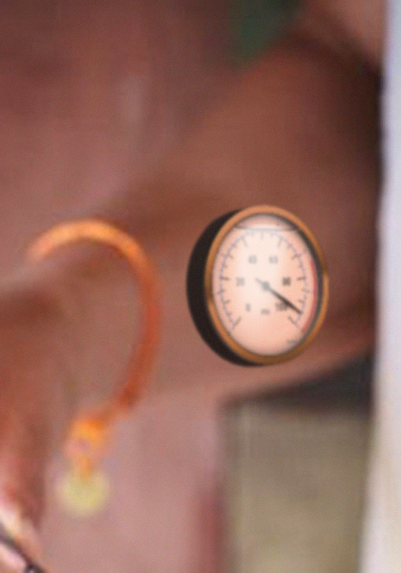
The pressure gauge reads 95 psi
